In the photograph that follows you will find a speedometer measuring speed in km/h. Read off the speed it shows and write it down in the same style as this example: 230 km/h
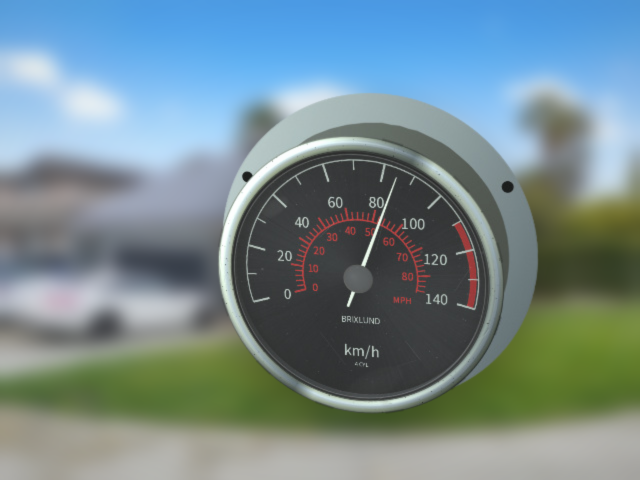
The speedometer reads 85 km/h
